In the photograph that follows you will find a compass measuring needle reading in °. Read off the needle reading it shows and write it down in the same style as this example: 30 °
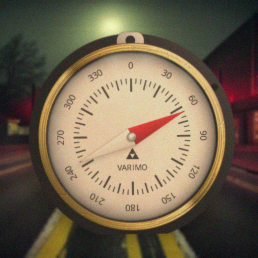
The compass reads 65 °
